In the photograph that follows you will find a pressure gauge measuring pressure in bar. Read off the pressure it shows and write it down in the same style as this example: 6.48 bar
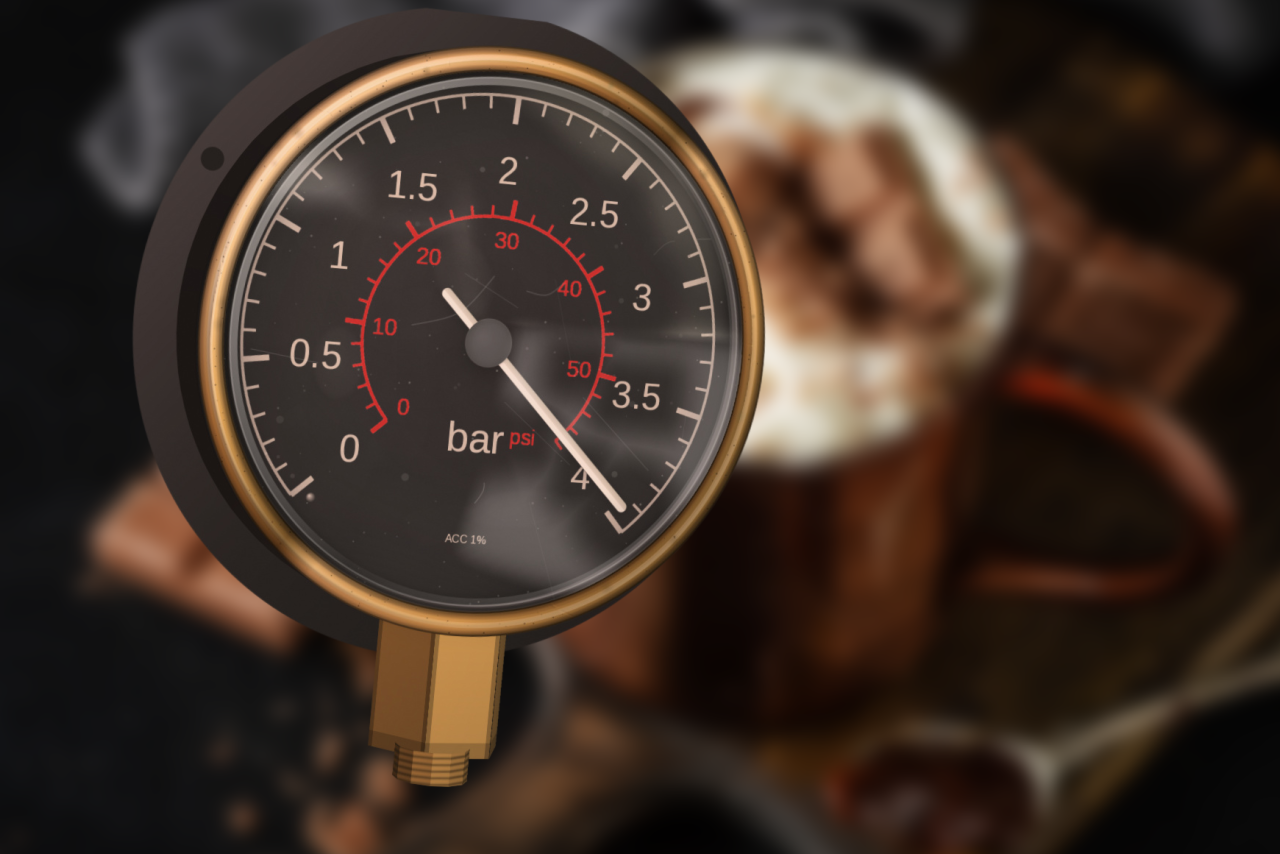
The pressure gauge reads 3.95 bar
